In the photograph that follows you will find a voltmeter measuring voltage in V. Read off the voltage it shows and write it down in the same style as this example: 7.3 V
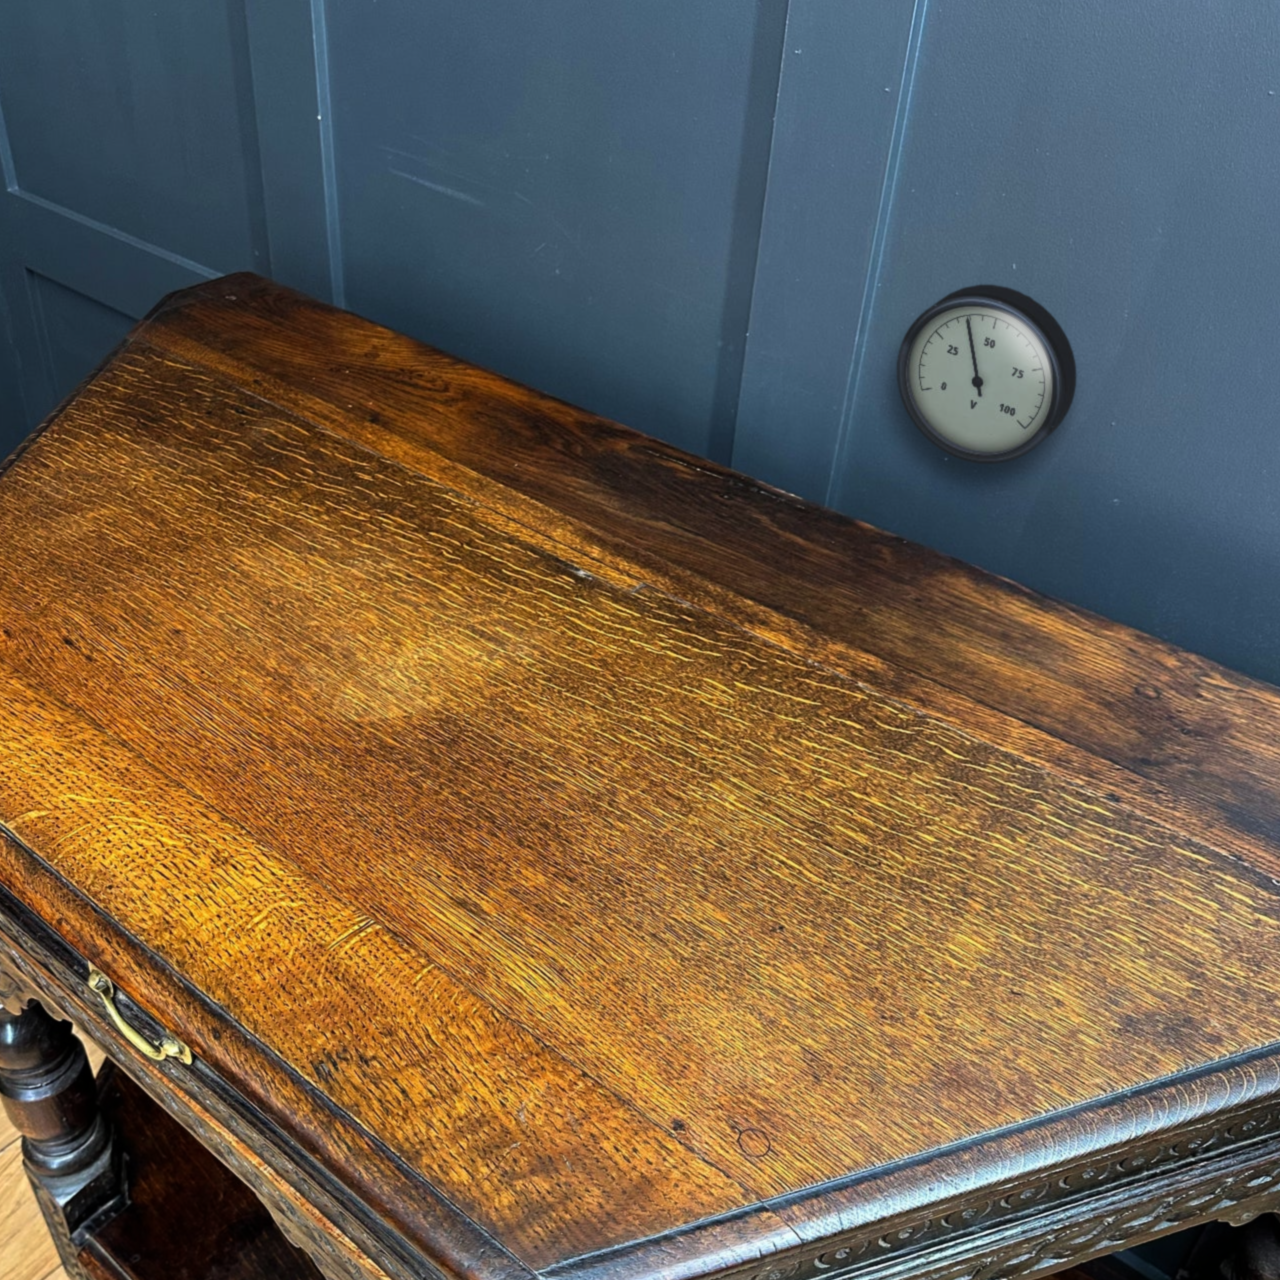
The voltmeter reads 40 V
